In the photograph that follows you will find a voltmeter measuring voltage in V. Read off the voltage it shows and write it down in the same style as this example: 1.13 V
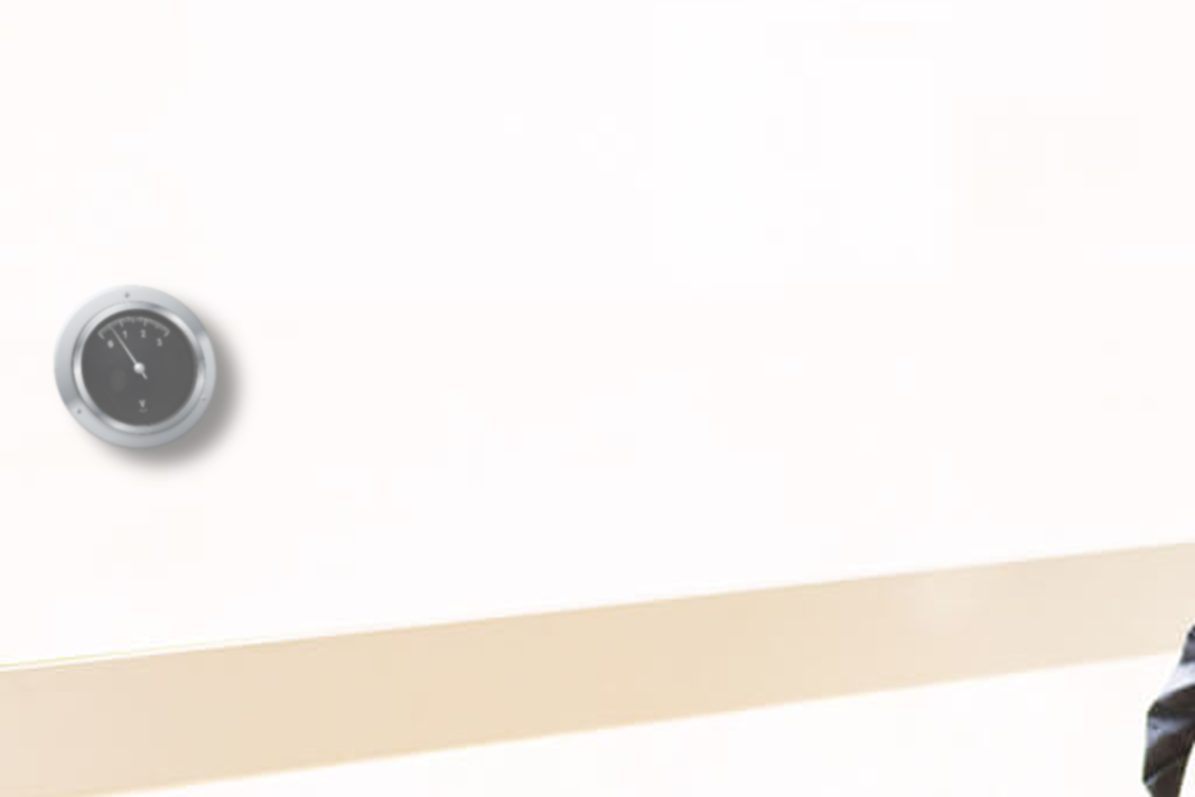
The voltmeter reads 0.5 V
